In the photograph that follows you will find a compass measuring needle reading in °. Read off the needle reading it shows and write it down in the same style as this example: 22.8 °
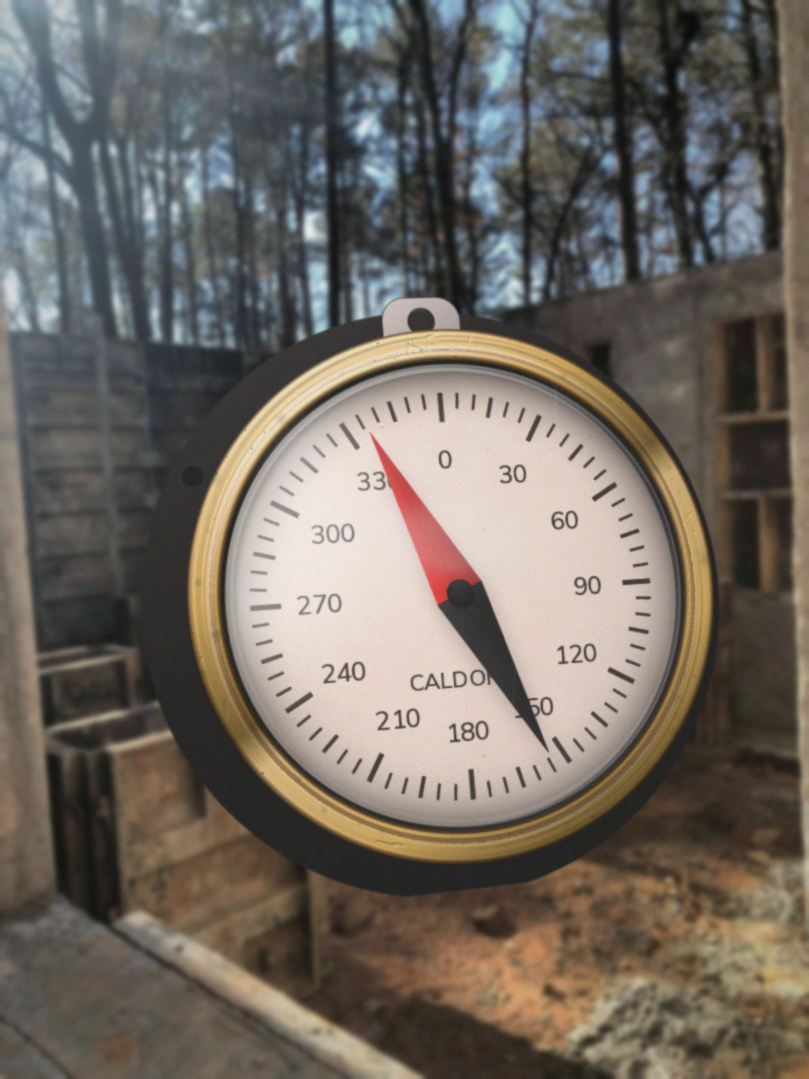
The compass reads 335 °
